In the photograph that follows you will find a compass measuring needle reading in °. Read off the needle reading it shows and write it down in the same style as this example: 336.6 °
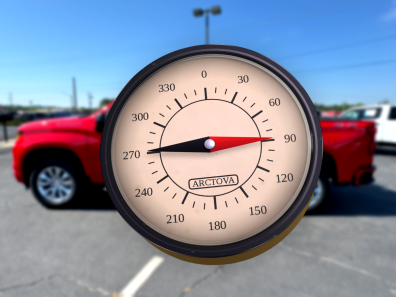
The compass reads 90 °
